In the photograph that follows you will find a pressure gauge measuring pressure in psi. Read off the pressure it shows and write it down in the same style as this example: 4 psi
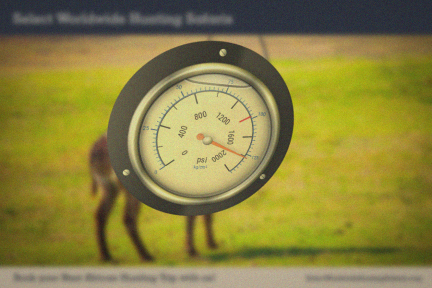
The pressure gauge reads 1800 psi
